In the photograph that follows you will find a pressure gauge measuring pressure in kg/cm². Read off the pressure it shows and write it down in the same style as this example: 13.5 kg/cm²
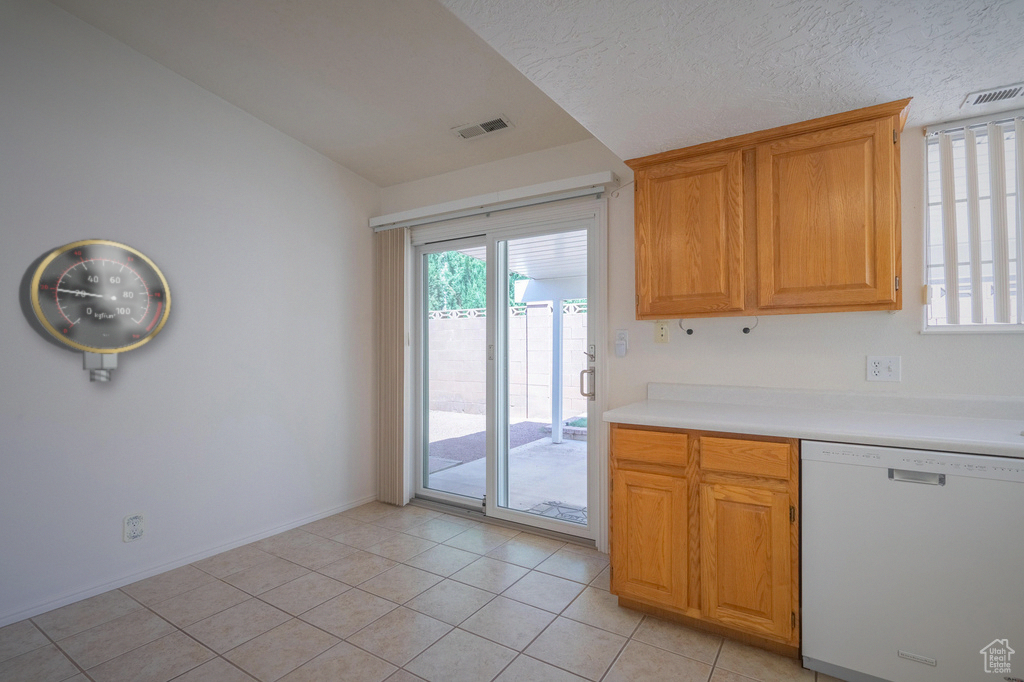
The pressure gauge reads 20 kg/cm²
